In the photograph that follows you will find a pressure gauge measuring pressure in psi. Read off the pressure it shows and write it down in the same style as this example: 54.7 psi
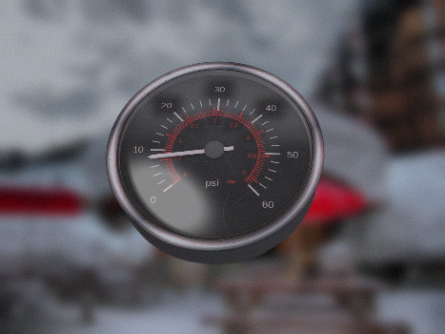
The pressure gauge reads 8 psi
